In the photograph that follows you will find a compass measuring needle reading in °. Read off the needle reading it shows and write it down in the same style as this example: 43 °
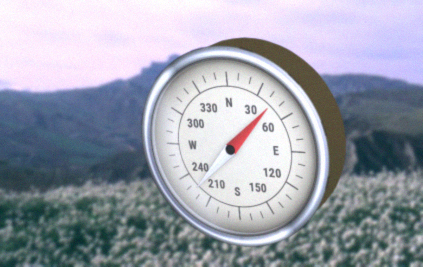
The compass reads 45 °
